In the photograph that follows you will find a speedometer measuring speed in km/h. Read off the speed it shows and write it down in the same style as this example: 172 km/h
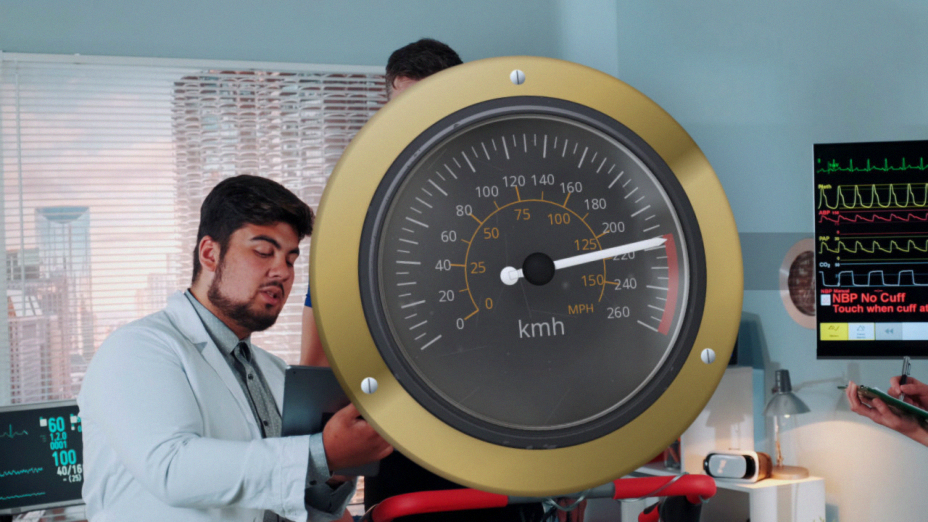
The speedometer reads 217.5 km/h
